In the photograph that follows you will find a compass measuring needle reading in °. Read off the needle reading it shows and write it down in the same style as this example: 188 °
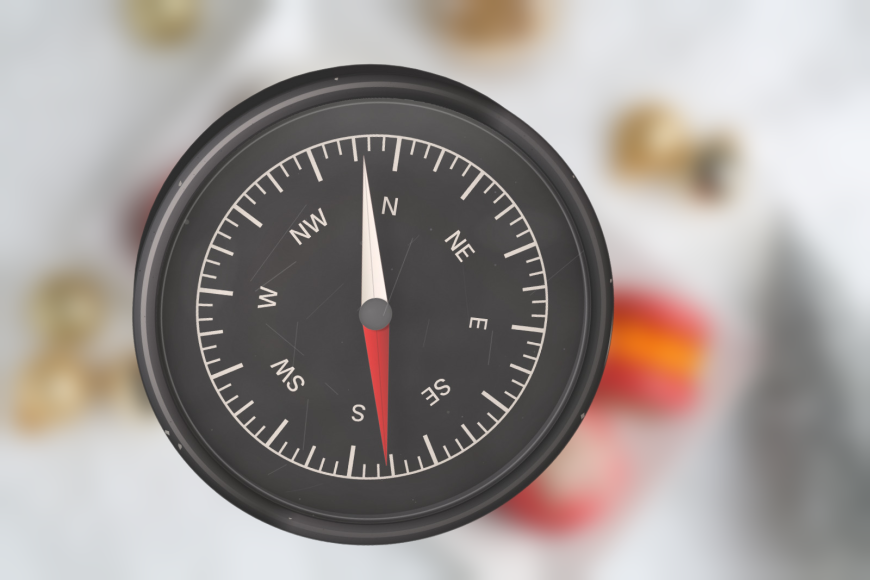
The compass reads 167.5 °
